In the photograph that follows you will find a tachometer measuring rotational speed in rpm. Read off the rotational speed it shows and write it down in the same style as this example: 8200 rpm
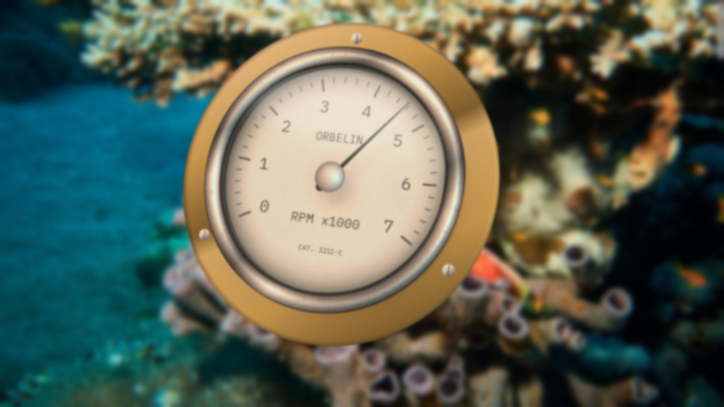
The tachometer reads 4600 rpm
